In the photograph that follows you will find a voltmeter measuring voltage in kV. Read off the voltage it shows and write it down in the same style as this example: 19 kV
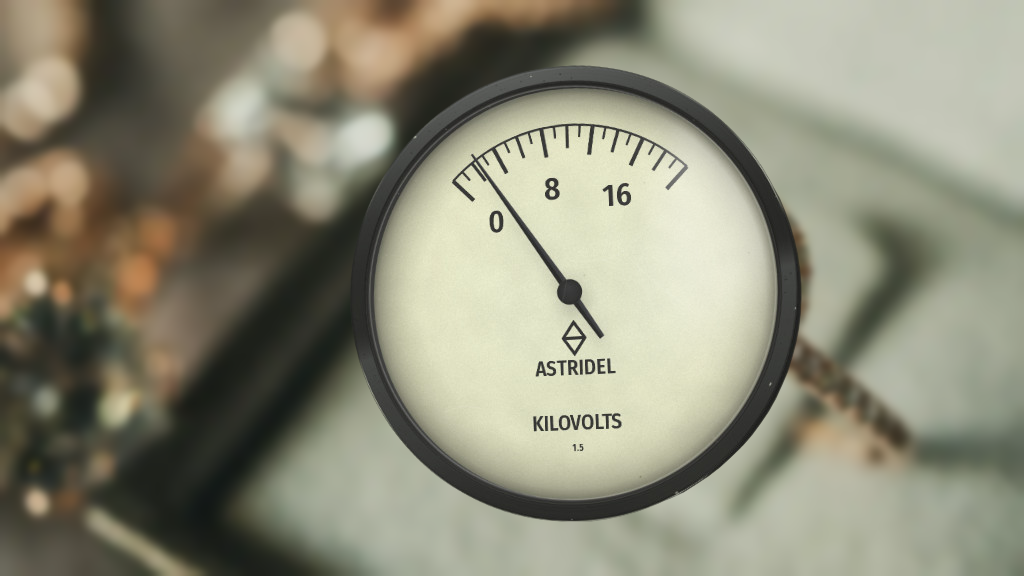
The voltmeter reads 2.5 kV
